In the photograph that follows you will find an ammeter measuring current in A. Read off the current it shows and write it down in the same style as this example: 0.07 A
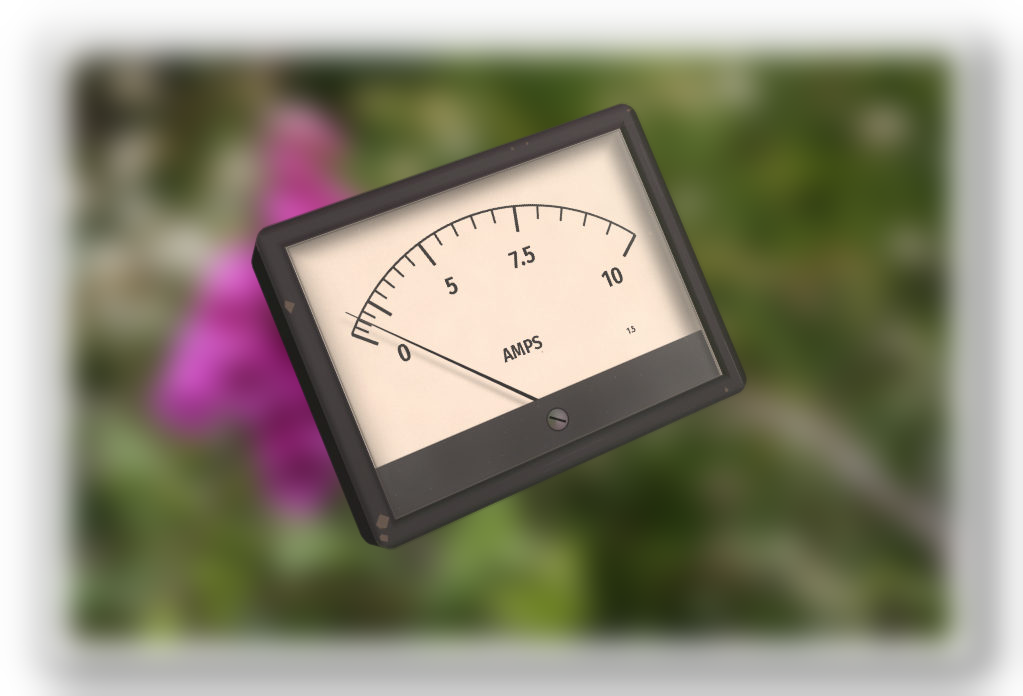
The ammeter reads 1.5 A
